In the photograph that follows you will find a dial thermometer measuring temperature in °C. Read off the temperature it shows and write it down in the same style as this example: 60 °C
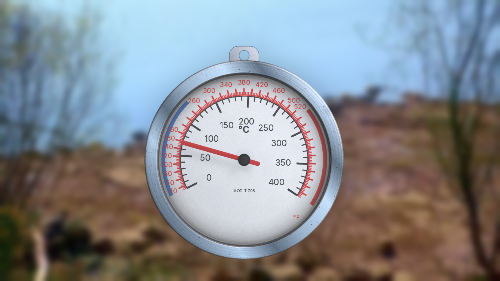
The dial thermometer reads 70 °C
